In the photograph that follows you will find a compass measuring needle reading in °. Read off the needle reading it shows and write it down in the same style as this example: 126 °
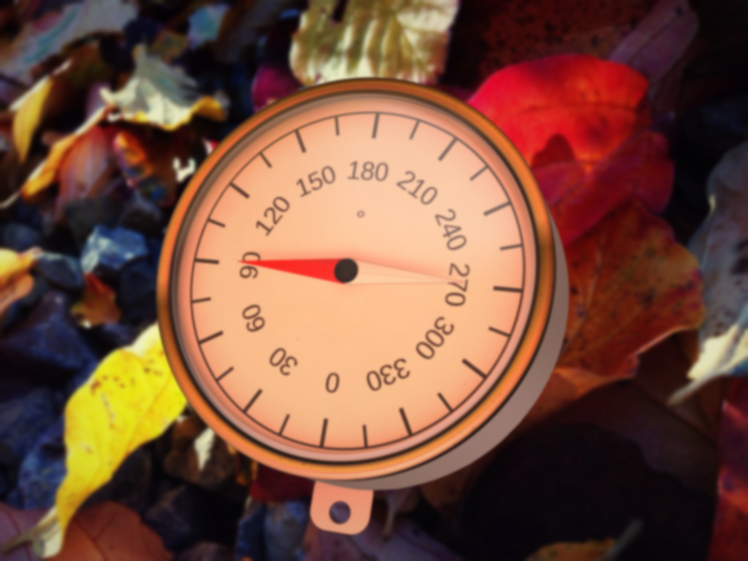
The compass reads 90 °
